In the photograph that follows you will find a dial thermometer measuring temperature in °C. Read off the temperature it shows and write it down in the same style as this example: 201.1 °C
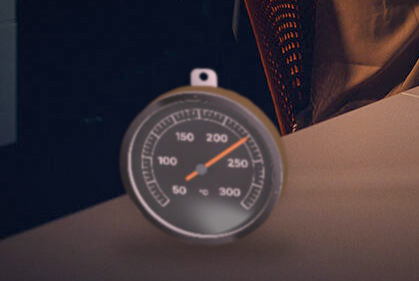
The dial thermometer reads 225 °C
